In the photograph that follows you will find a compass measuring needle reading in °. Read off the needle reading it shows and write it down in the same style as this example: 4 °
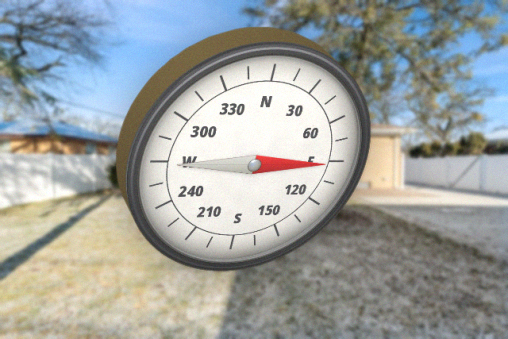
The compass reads 90 °
